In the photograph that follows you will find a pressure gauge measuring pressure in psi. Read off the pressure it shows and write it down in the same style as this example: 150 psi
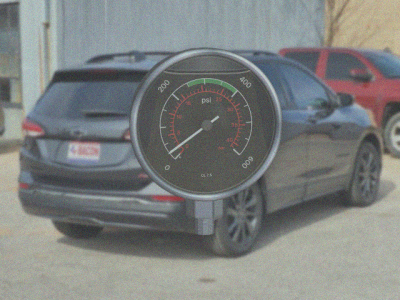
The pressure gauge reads 25 psi
